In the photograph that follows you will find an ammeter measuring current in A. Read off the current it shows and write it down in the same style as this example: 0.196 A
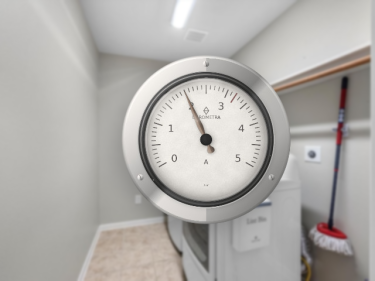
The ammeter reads 2 A
